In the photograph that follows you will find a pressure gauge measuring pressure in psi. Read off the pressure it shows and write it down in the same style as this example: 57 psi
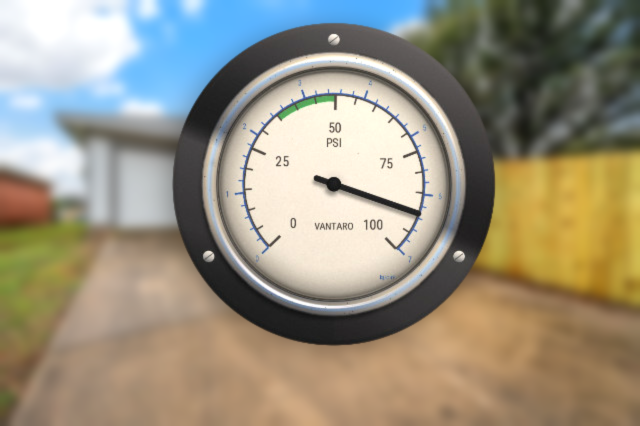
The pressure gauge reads 90 psi
